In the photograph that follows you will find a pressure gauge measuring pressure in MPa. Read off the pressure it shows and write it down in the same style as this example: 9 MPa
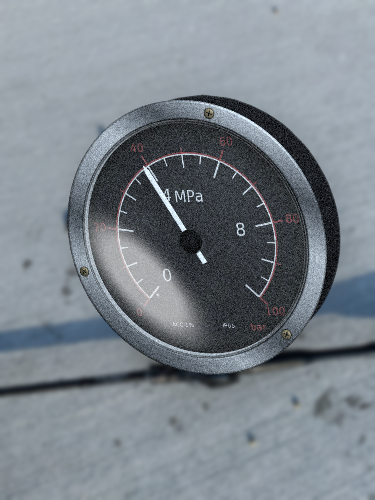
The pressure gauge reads 4 MPa
